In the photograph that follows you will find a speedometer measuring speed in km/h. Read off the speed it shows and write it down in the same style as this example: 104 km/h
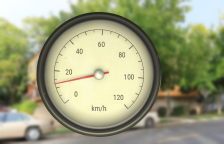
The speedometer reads 12.5 km/h
